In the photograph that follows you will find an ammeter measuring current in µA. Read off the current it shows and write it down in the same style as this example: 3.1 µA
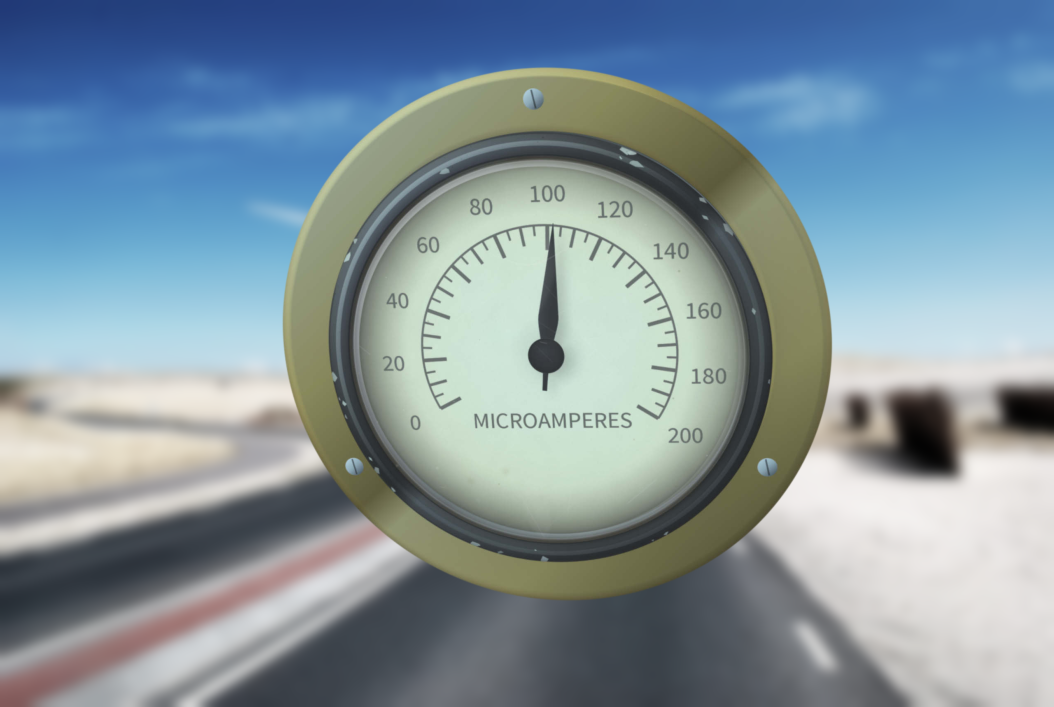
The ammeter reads 102.5 µA
